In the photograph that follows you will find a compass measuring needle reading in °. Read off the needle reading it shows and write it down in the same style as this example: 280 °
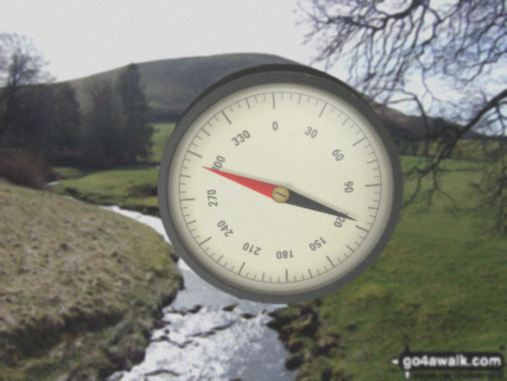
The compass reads 295 °
